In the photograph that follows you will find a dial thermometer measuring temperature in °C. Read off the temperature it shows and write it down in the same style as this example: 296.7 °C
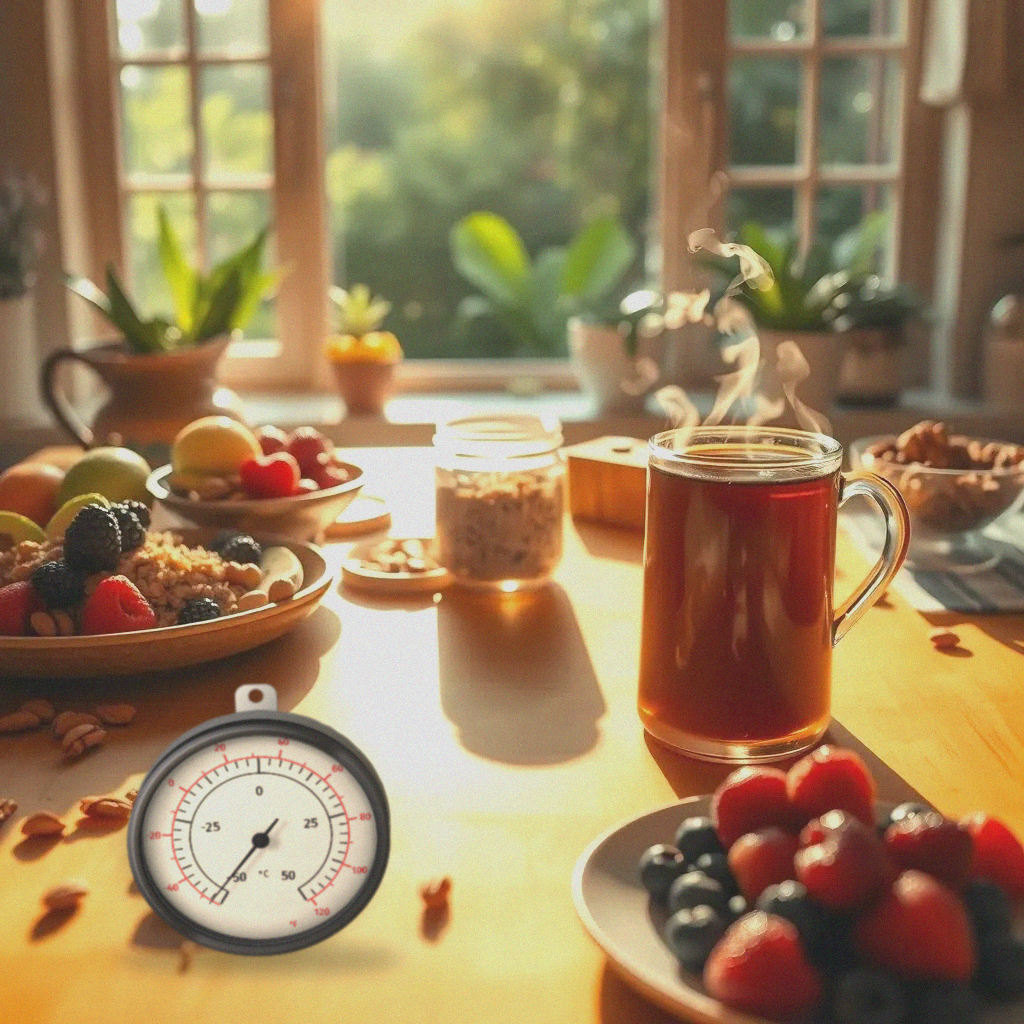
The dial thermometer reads -47.5 °C
